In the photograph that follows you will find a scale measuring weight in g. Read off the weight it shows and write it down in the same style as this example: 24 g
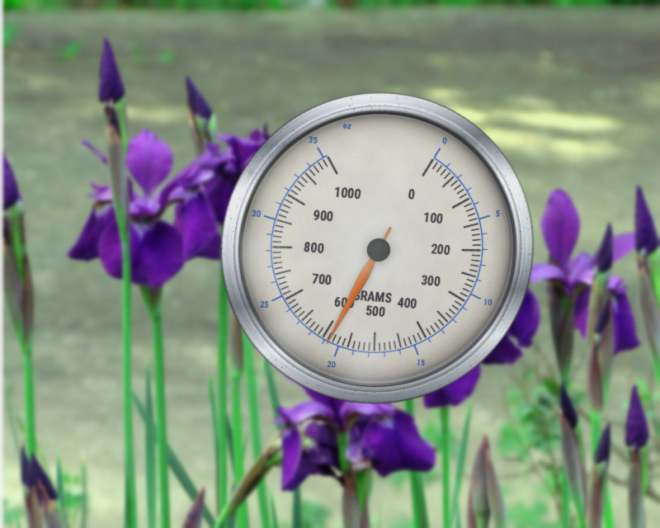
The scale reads 590 g
